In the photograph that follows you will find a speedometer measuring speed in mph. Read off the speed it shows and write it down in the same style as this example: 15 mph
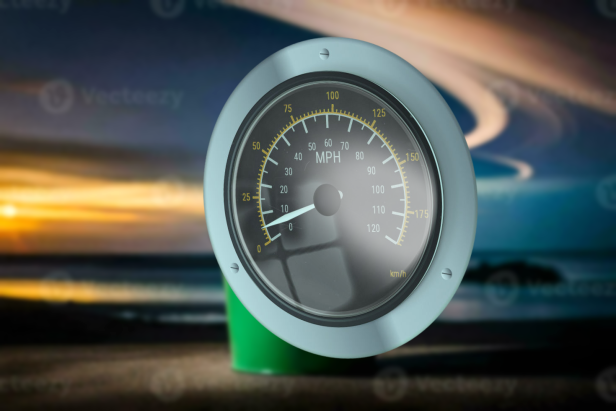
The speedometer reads 5 mph
